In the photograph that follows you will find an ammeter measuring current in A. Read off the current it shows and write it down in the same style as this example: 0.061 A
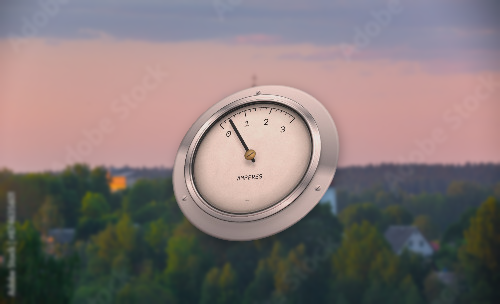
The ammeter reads 0.4 A
